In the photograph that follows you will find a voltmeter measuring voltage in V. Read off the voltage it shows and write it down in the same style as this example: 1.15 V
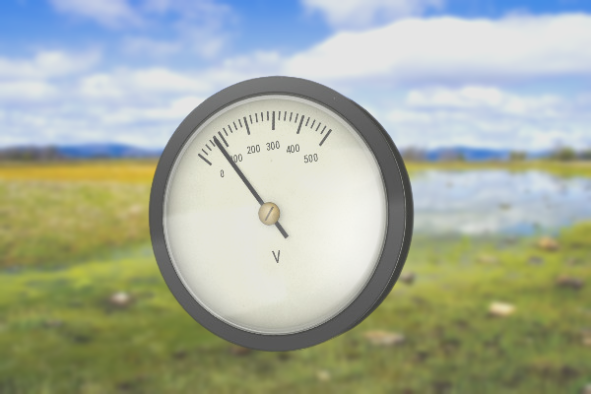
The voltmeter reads 80 V
